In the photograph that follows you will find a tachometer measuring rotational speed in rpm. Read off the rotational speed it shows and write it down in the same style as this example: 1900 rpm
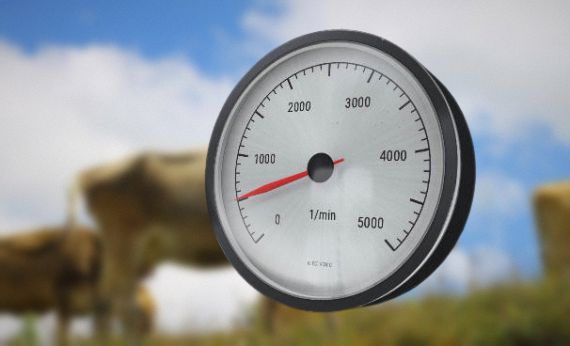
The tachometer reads 500 rpm
